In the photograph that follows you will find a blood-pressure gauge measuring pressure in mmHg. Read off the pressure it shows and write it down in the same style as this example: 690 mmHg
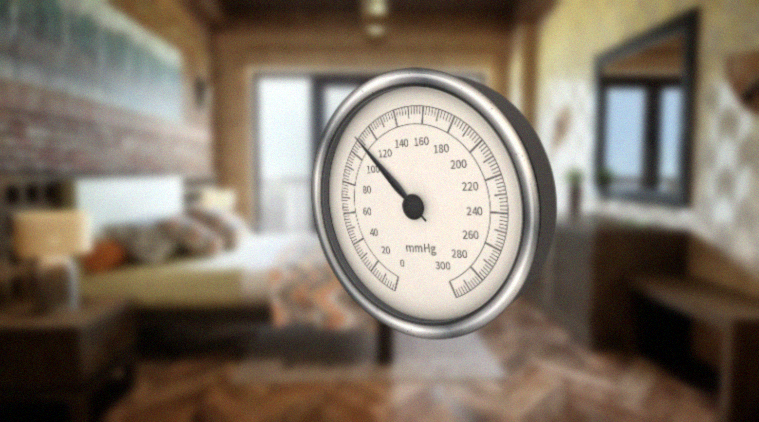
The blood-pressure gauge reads 110 mmHg
